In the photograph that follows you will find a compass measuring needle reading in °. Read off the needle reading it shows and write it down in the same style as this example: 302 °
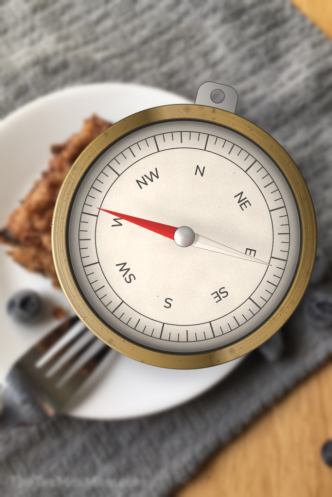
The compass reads 275 °
